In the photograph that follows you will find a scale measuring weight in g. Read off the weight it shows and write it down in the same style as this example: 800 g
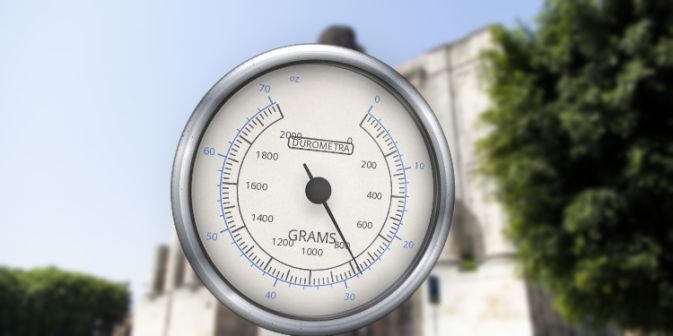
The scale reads 780 g
